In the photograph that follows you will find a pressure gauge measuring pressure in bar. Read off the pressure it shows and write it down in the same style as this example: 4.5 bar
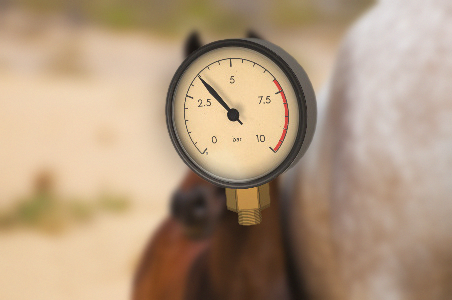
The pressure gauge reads 3.5 bar
